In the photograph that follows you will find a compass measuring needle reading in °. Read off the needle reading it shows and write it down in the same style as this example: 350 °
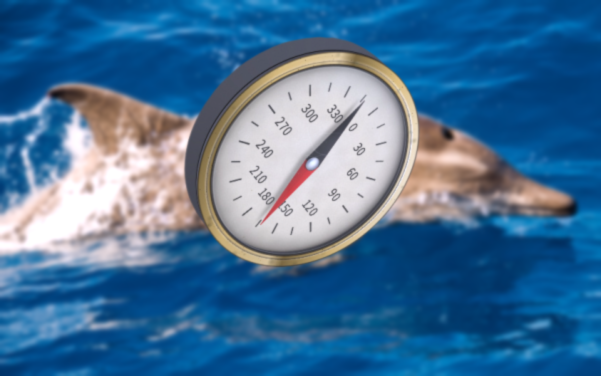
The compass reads 165 °
